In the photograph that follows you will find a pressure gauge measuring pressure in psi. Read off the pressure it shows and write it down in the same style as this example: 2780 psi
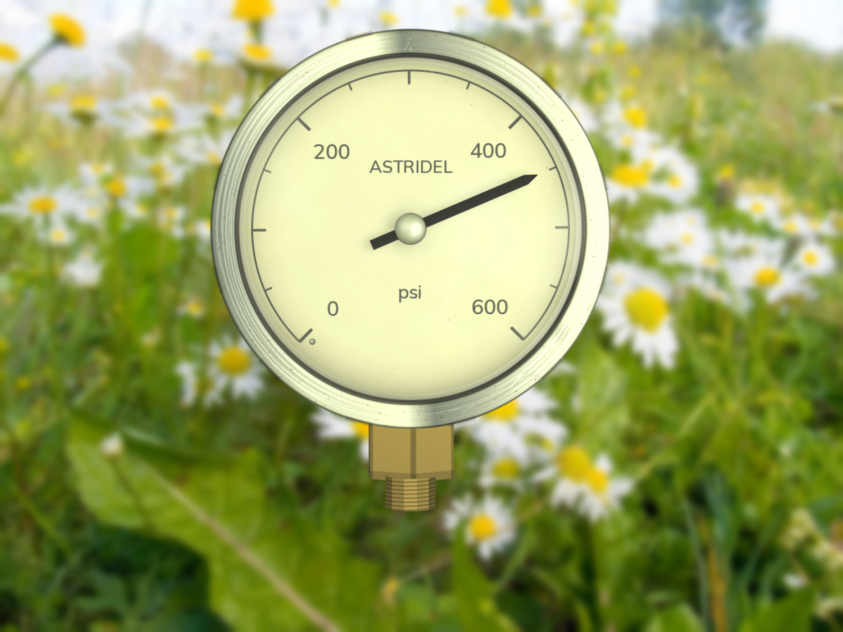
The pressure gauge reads 450 psi
